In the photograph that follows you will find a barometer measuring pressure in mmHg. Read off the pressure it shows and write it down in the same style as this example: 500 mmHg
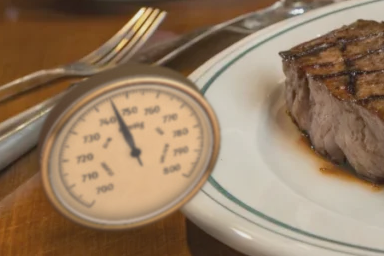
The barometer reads 745 mmHg
